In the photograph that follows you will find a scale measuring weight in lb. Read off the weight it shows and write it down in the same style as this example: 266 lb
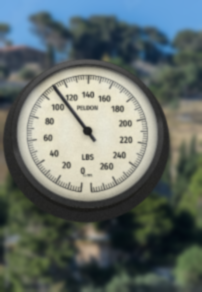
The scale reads 110 lb
